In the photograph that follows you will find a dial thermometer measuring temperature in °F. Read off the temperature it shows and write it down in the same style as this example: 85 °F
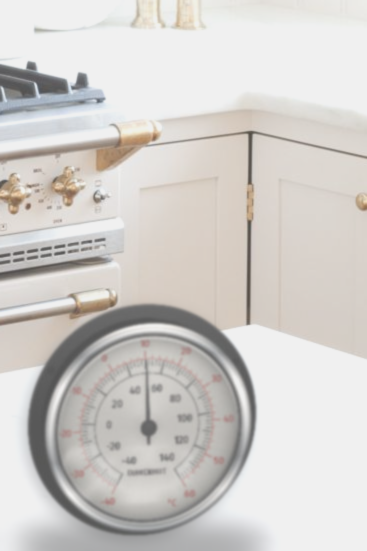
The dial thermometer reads 50 °F
